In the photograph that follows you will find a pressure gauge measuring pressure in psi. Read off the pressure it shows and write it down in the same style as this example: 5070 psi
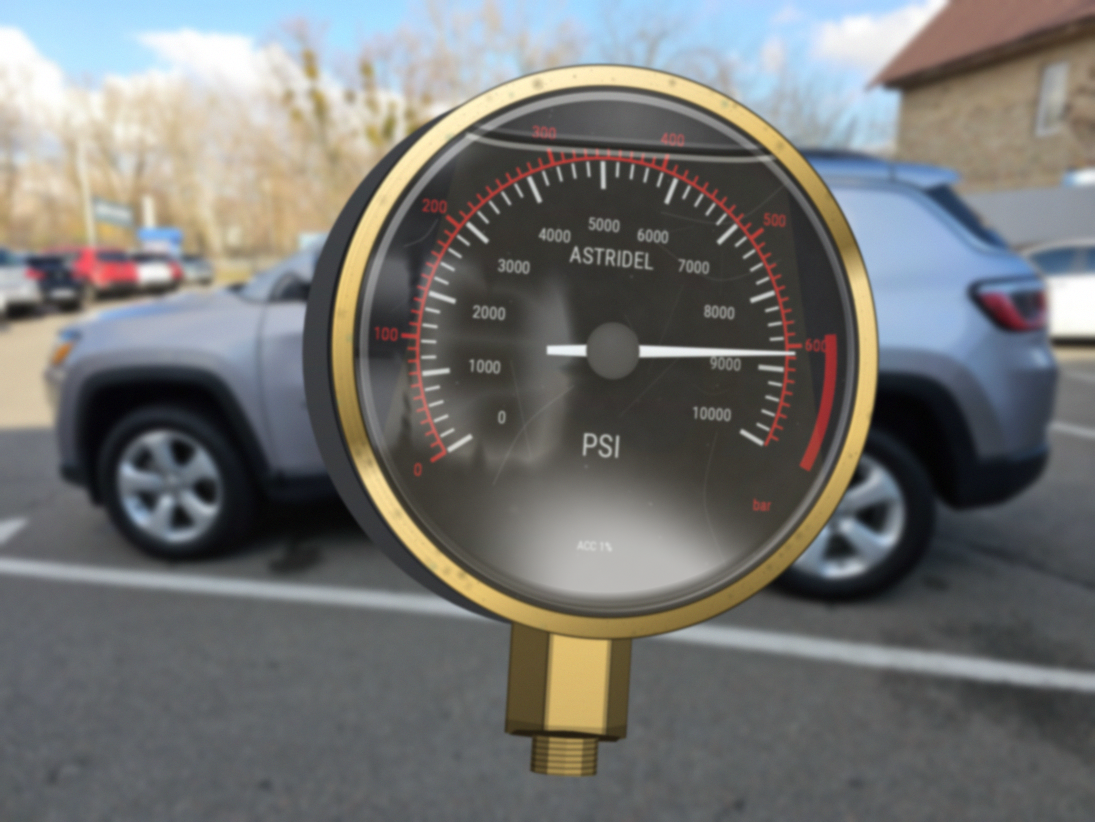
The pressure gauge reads 8800 psi
